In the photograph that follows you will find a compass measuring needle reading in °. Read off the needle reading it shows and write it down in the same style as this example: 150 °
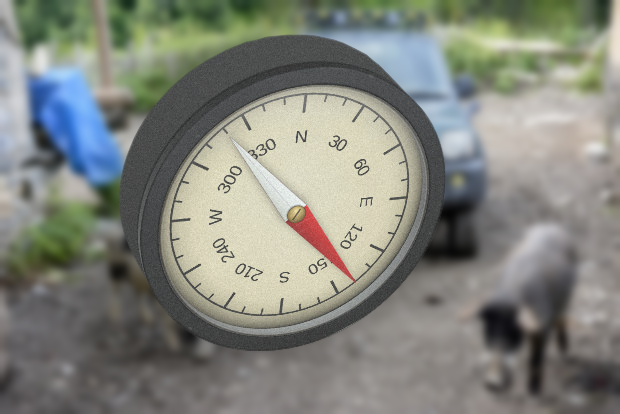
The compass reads 140 °
